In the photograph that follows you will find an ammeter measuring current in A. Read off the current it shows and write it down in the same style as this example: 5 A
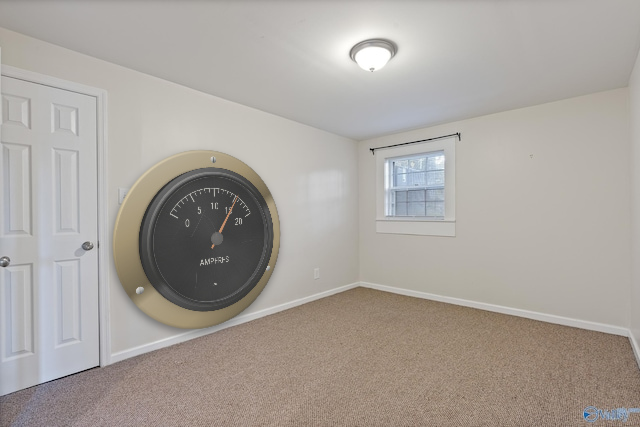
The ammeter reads 15 A
